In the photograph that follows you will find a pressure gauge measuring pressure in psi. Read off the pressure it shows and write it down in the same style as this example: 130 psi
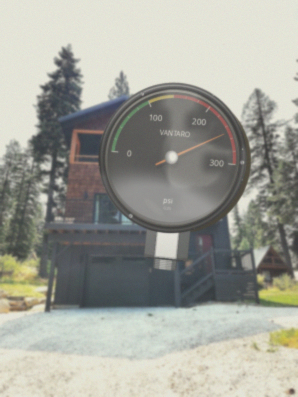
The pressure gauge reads 250 psi
